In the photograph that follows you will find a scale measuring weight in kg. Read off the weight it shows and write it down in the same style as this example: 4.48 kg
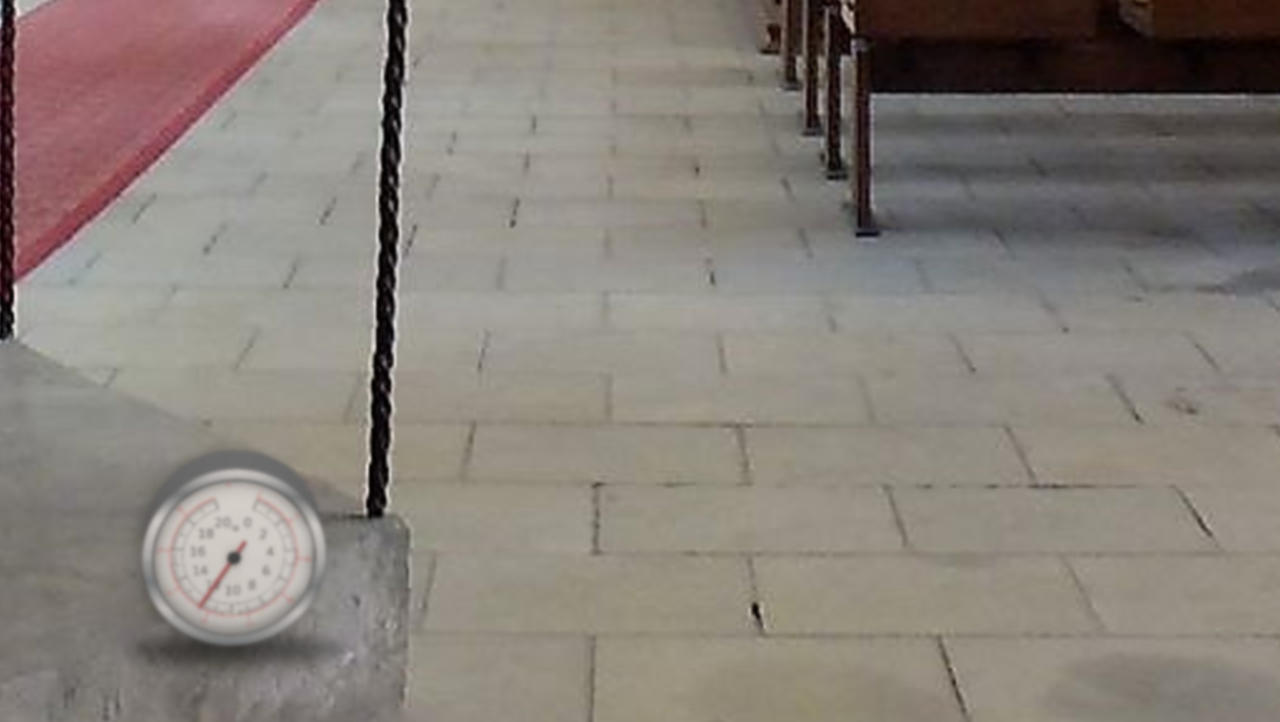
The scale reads 12 kg
